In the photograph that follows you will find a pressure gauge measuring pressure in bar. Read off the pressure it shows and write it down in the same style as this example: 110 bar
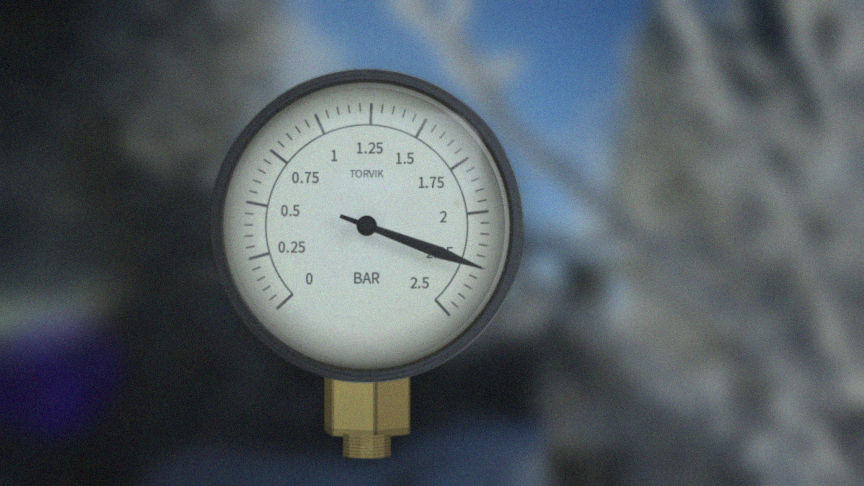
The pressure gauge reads 2.25 bar
